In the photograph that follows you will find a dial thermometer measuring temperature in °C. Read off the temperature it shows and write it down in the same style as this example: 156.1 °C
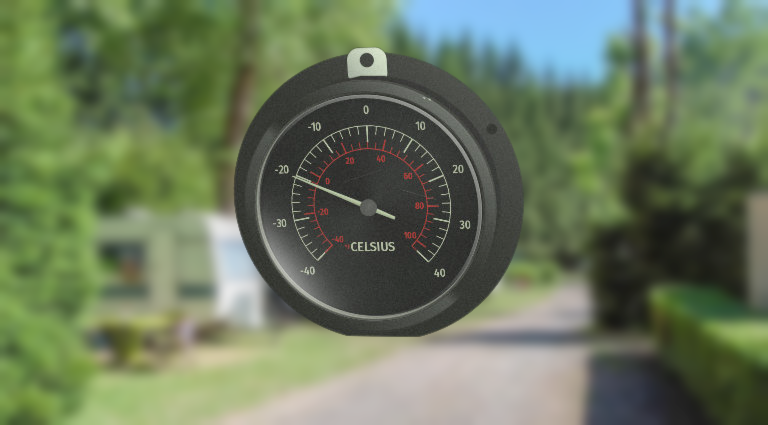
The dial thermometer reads -20 °C
